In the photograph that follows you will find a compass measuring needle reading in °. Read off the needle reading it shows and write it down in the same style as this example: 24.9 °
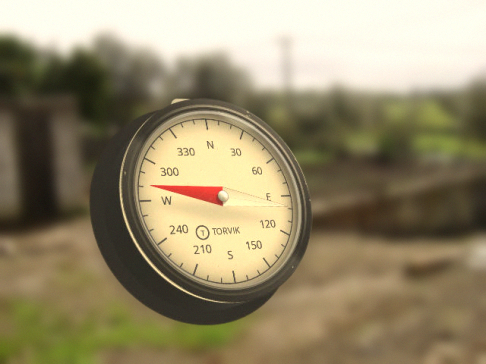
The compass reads 280 °
